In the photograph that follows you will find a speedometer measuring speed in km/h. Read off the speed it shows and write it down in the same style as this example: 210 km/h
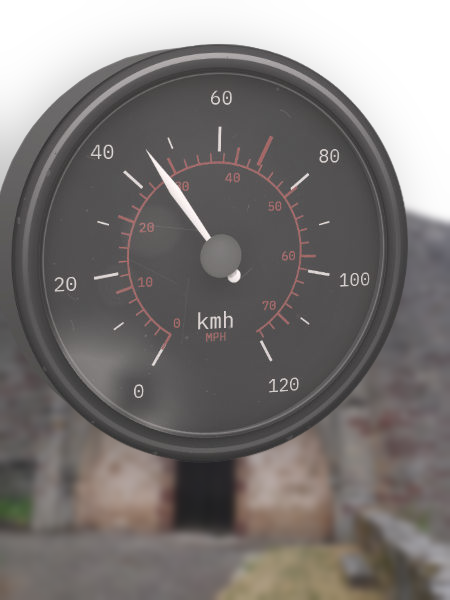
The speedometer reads 45 km/h
